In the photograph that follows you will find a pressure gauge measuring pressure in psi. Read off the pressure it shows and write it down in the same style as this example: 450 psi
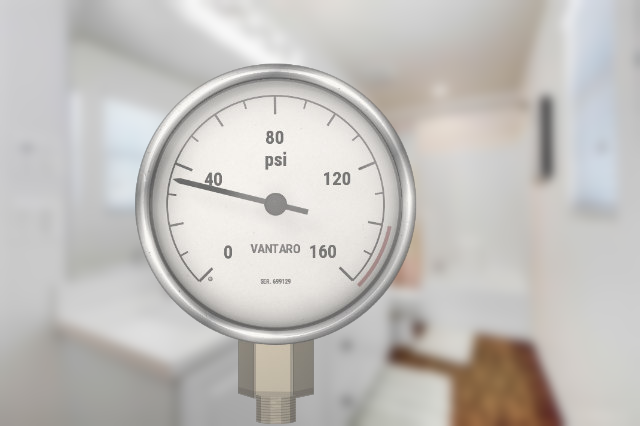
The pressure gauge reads 35 psi
